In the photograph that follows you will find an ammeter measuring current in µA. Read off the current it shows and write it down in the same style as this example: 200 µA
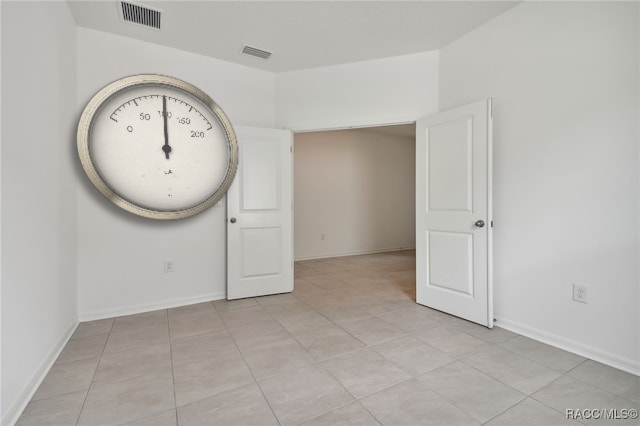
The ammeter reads 100 µA
